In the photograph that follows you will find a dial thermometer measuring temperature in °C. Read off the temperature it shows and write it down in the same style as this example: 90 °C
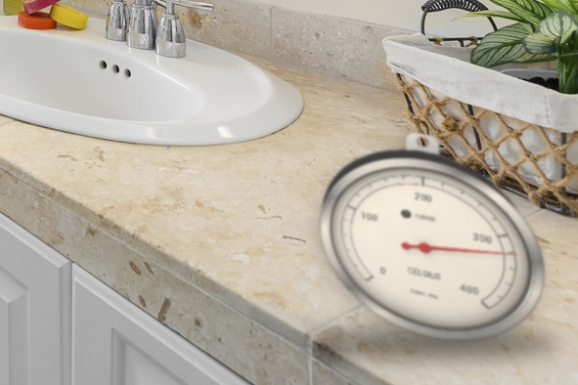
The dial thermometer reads 320 °C
